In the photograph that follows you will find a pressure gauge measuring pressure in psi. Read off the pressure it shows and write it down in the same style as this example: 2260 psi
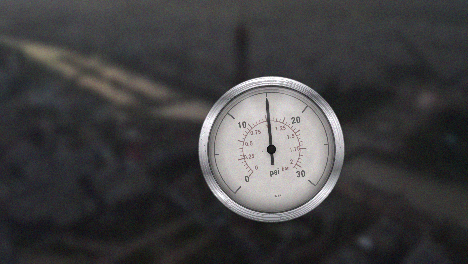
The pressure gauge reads 15 psi
